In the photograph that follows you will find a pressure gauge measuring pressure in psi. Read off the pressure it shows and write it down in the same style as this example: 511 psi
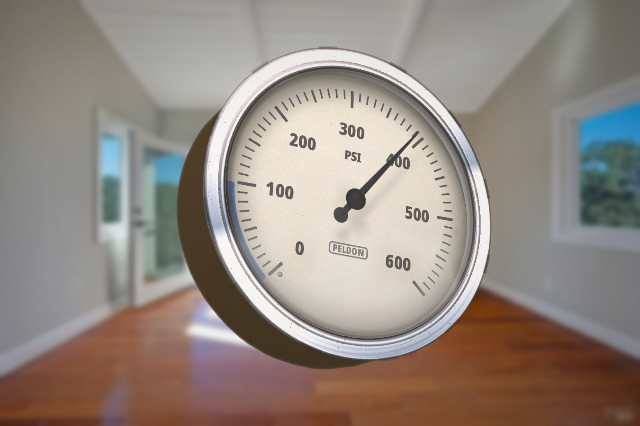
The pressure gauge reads 390 psi
